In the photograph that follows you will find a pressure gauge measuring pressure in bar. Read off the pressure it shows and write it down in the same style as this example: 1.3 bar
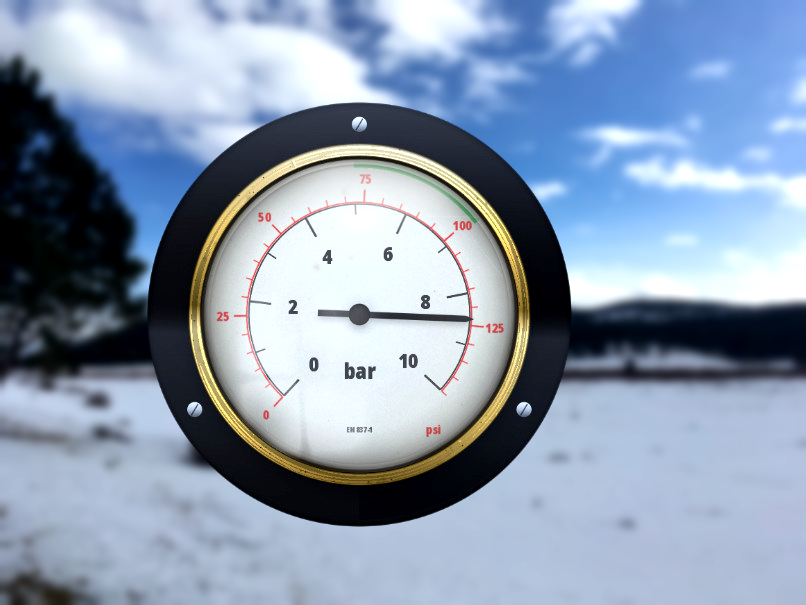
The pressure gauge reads 8.5 bar
